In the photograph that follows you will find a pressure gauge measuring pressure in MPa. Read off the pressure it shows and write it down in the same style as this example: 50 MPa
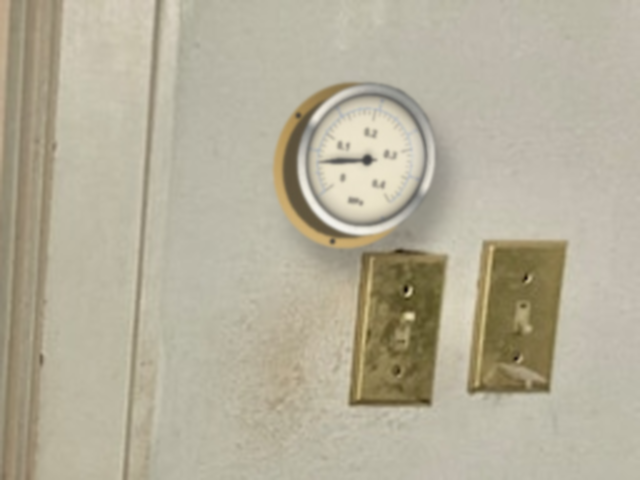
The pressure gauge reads 0.05 MPa
